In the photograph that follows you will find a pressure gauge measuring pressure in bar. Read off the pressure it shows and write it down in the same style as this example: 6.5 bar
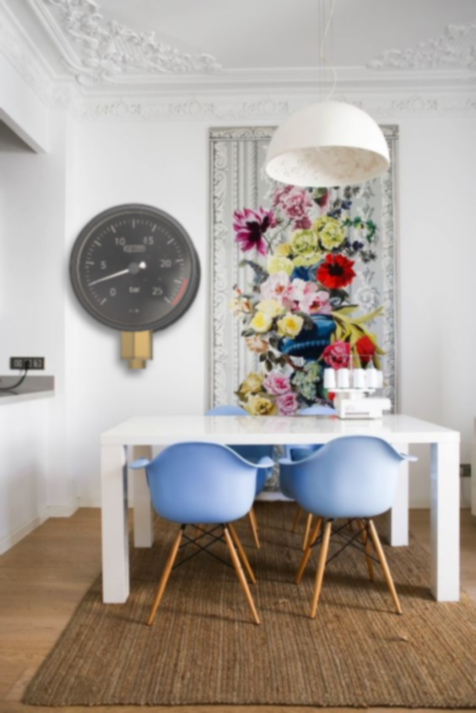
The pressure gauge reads 2.5 bar
